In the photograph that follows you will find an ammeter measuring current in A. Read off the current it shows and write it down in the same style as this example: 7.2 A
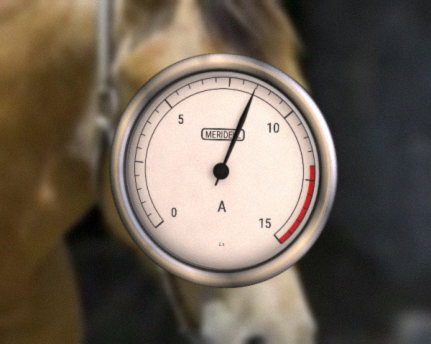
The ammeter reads 8.5 A
